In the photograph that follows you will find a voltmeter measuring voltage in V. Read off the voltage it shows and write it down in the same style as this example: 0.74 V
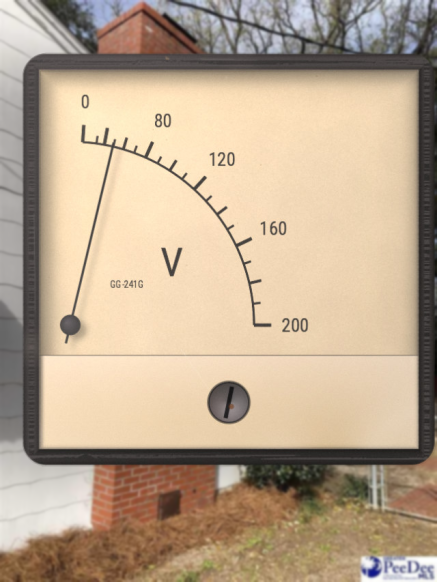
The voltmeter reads 50 V
